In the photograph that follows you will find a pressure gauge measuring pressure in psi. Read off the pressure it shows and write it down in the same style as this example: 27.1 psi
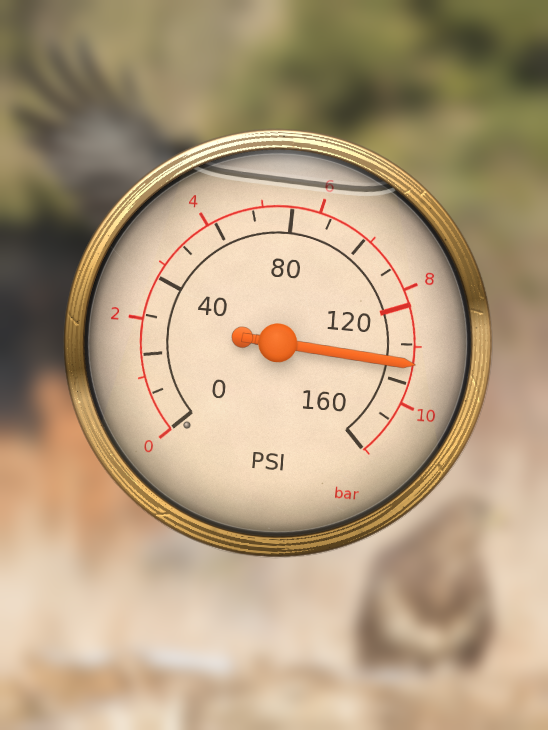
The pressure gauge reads 135 psi
